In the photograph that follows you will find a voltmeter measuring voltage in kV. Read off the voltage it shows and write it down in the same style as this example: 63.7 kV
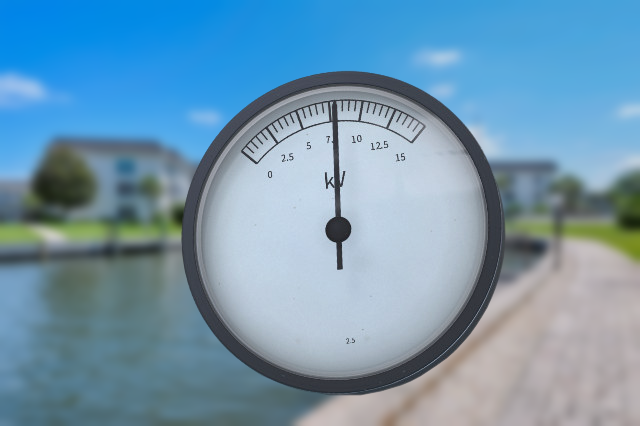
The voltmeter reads 8 kV
